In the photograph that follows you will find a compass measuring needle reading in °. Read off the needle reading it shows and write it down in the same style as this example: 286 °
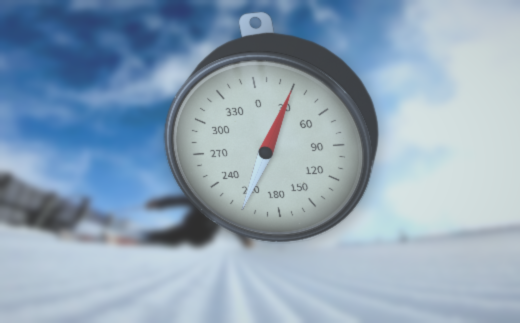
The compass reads 30 °
